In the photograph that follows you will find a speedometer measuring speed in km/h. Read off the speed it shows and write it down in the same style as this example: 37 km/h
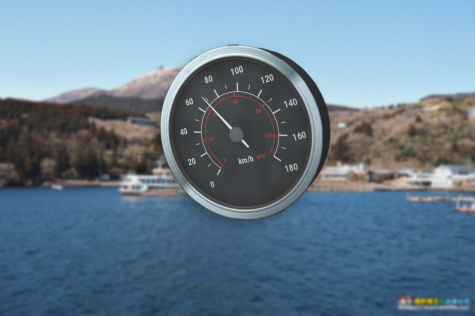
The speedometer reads 70 km/h
